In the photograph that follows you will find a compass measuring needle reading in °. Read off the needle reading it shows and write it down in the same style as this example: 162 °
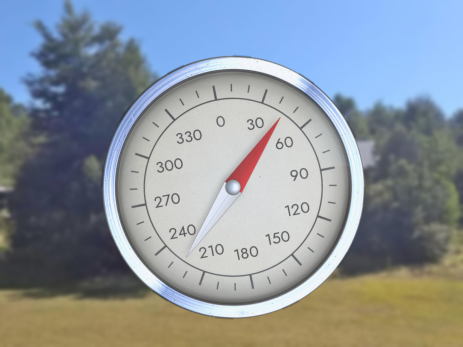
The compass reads 45 °
